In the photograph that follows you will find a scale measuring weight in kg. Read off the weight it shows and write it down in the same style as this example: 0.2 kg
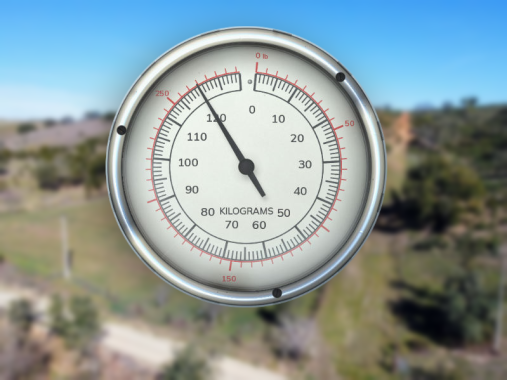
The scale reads 120 kg
